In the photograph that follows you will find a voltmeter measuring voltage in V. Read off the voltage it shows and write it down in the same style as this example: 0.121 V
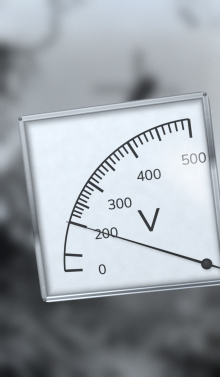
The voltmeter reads 200 V
